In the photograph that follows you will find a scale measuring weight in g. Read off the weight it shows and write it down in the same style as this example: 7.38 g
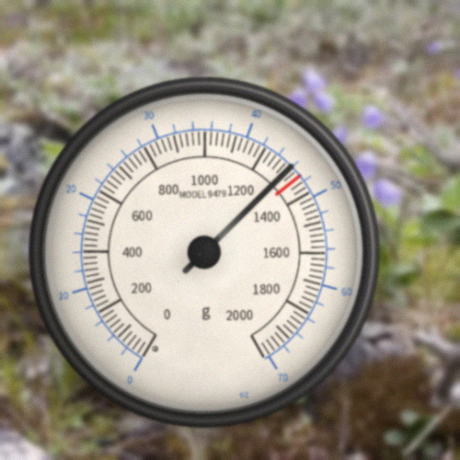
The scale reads 1300 g
